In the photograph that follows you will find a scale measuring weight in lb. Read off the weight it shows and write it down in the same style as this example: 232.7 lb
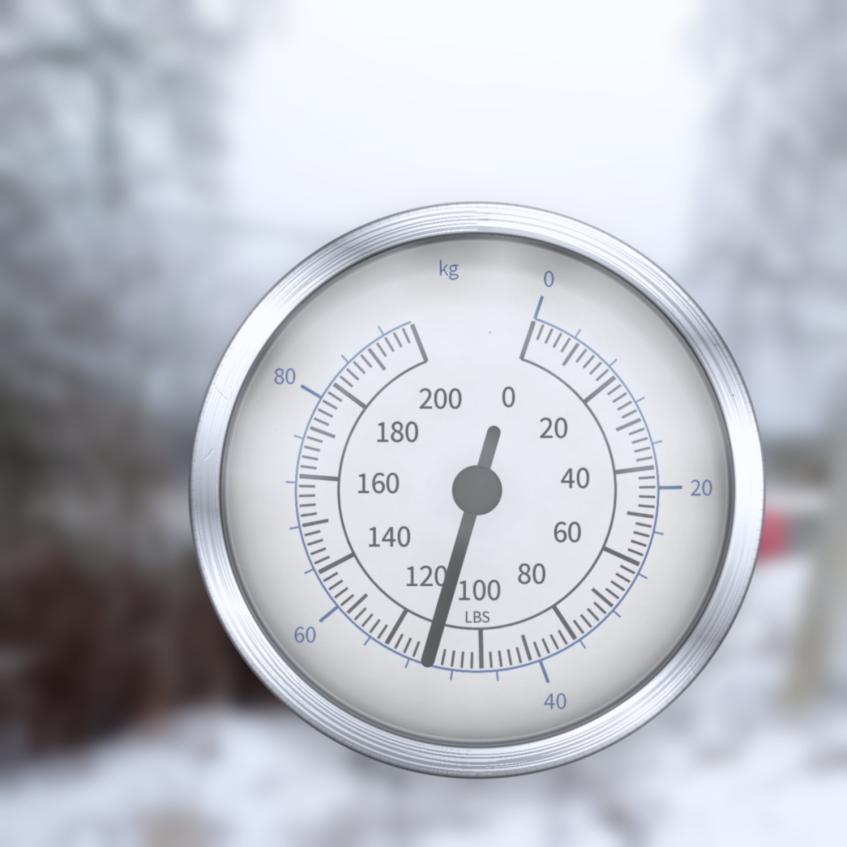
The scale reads 111 lb
